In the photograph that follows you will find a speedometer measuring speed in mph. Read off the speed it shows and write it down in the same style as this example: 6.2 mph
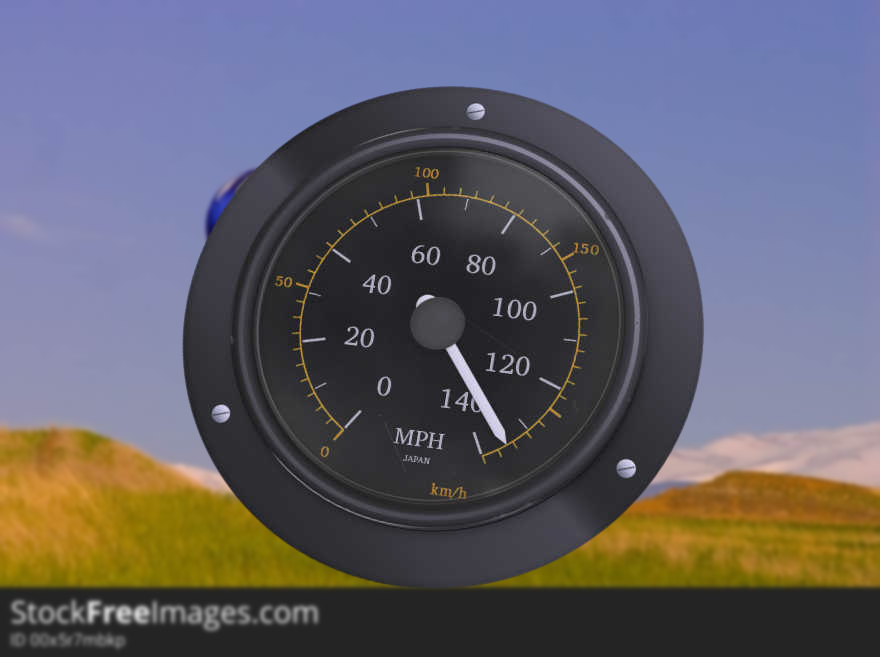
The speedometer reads 135 mph
